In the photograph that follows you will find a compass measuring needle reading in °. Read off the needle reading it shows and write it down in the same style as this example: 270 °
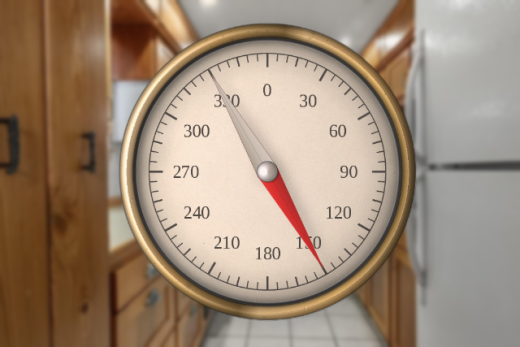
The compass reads 150 °
